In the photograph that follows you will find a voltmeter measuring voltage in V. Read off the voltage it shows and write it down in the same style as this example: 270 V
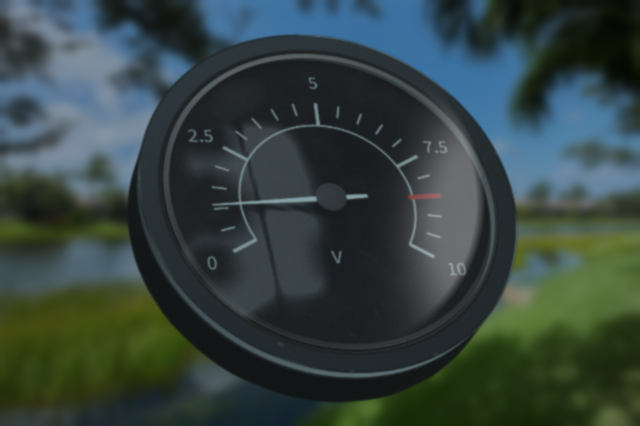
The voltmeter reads 1 V
